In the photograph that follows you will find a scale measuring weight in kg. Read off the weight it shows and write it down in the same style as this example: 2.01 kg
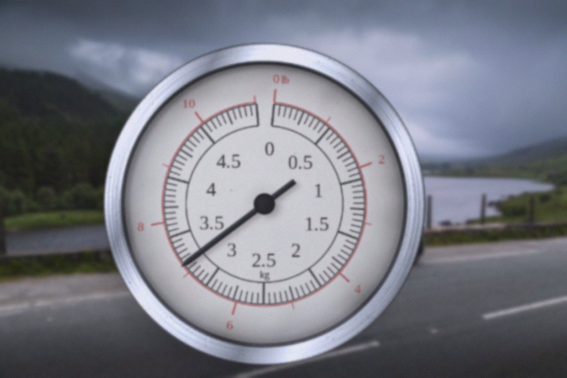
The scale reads 3.25 kg
